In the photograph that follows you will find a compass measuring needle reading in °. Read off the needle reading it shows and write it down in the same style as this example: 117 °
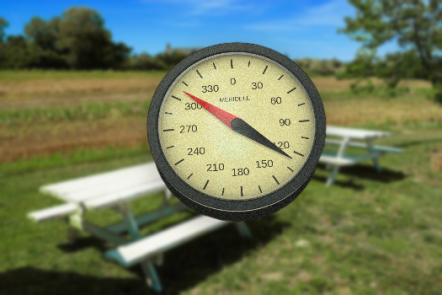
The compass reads 307.5 °
